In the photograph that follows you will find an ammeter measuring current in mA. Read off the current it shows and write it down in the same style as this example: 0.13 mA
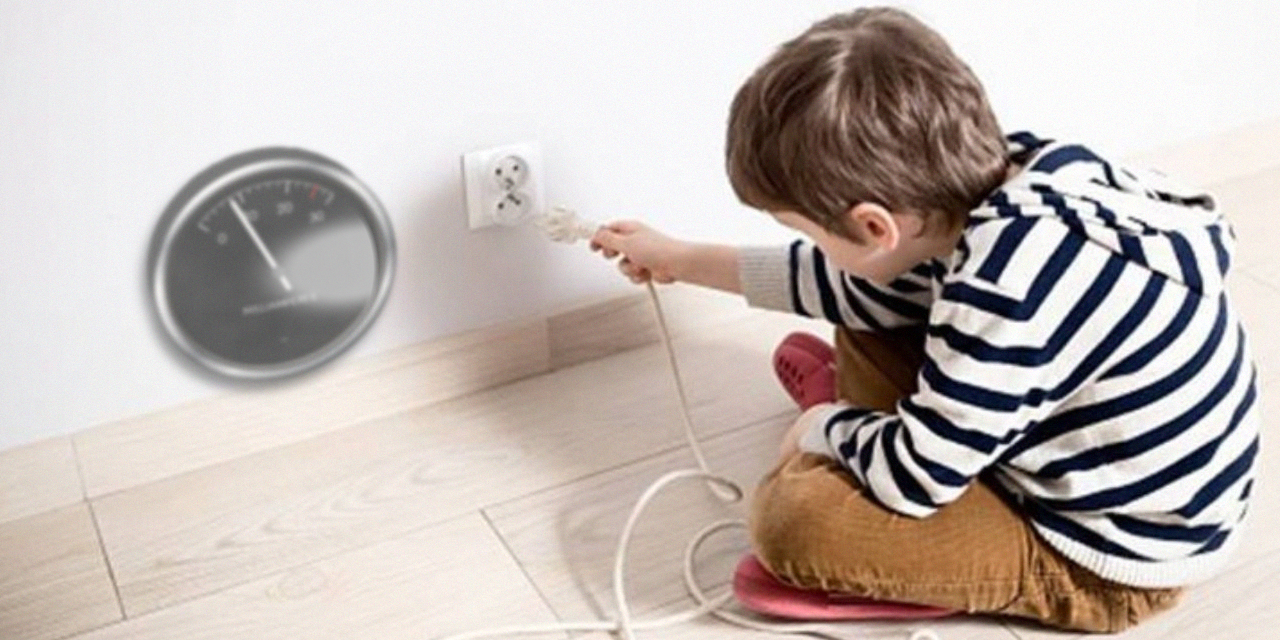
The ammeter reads 8 mA
